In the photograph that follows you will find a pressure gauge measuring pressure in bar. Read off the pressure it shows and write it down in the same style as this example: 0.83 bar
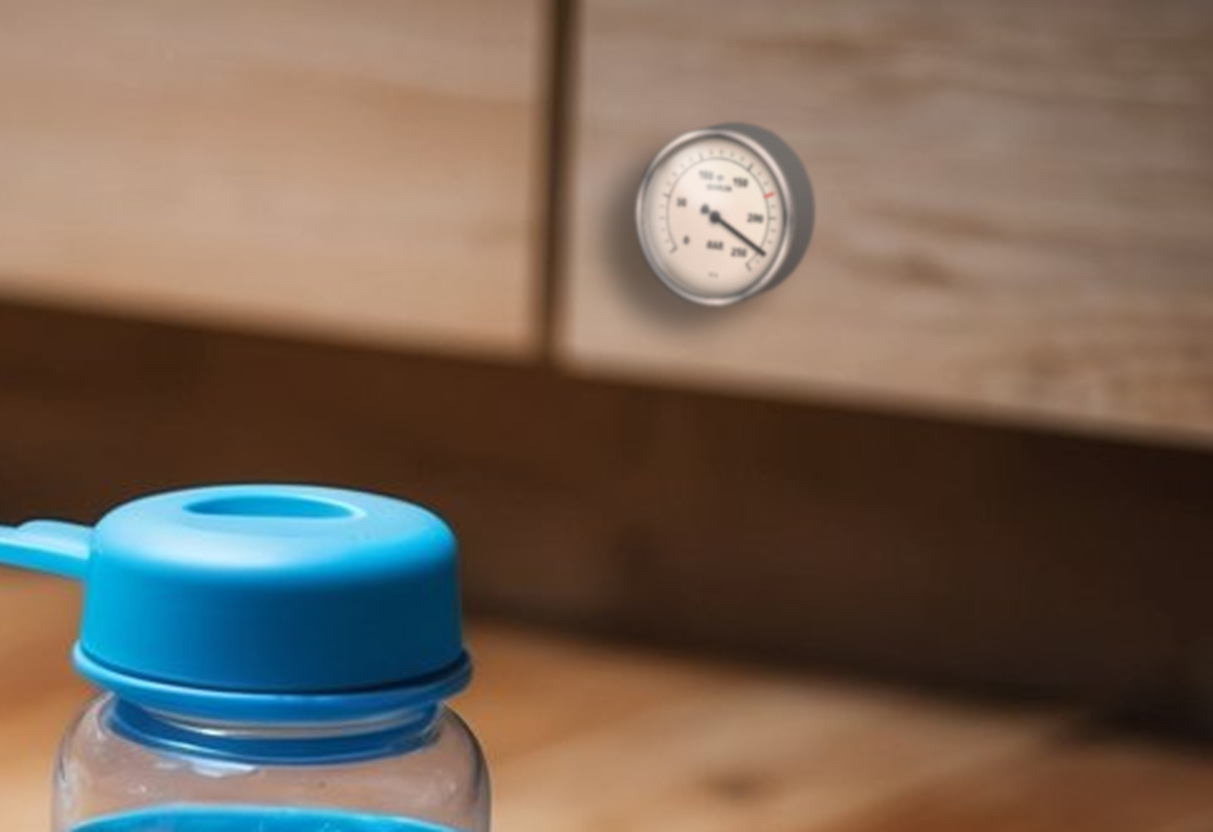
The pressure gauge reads 230 bar
